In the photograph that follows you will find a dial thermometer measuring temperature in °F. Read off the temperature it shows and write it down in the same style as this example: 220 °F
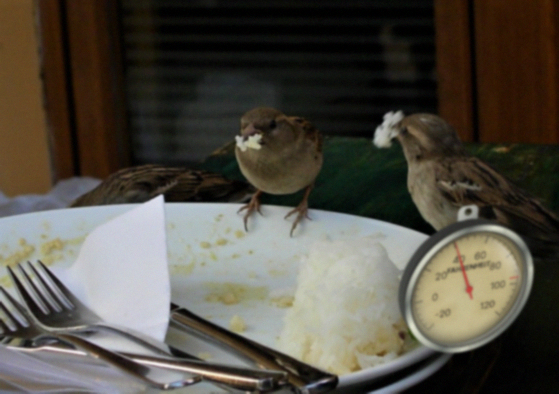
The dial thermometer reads 40 °F
